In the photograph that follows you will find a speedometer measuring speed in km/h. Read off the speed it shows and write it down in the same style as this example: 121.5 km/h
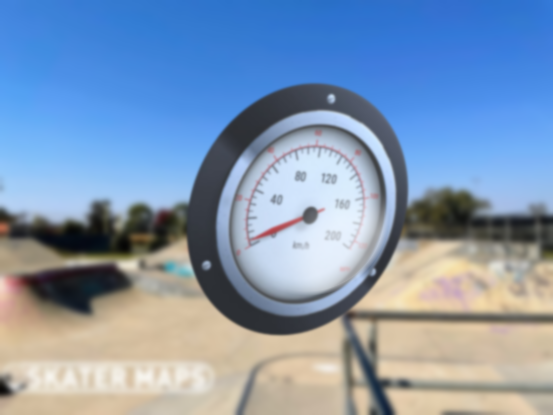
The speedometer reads 5 km/h
